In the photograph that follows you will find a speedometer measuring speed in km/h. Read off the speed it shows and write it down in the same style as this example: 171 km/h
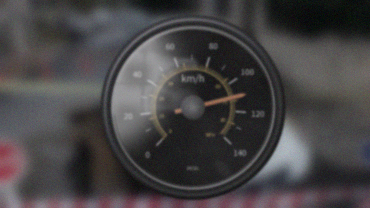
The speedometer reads 110 km/h
